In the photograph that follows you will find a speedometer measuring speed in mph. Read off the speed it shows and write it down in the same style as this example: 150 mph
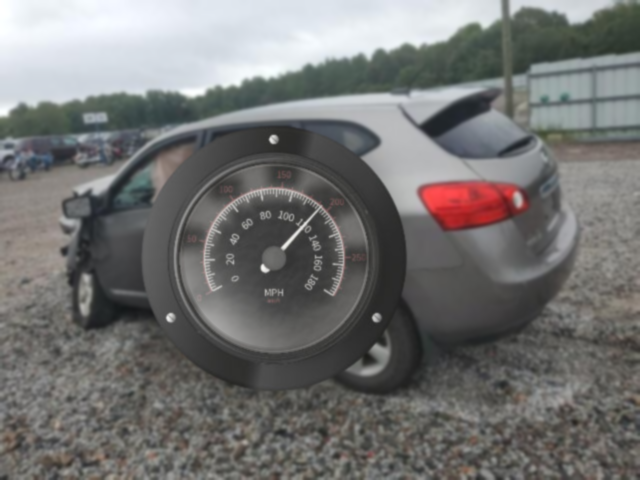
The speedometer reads 120 mph
